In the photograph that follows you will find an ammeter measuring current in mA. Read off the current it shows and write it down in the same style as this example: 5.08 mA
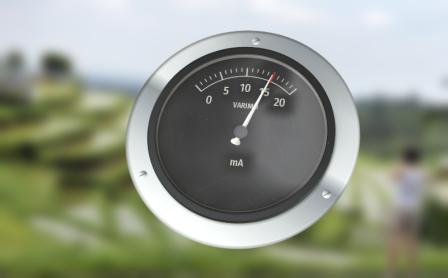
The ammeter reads 15 mA
